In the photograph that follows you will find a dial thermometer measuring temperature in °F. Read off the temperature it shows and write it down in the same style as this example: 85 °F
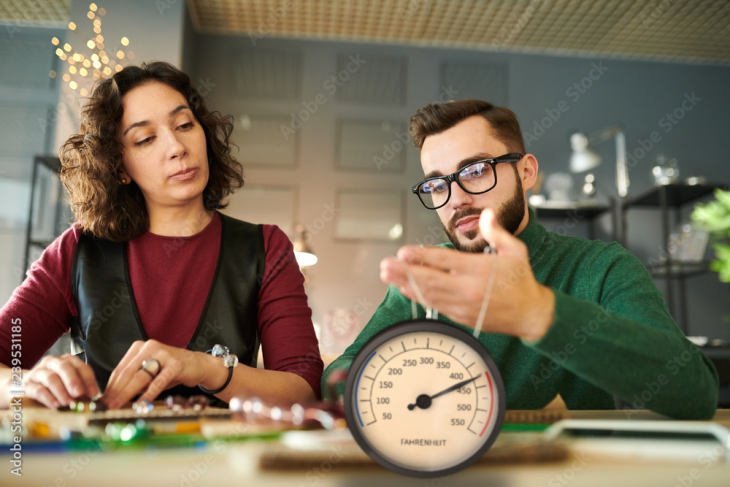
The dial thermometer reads 425 °F
